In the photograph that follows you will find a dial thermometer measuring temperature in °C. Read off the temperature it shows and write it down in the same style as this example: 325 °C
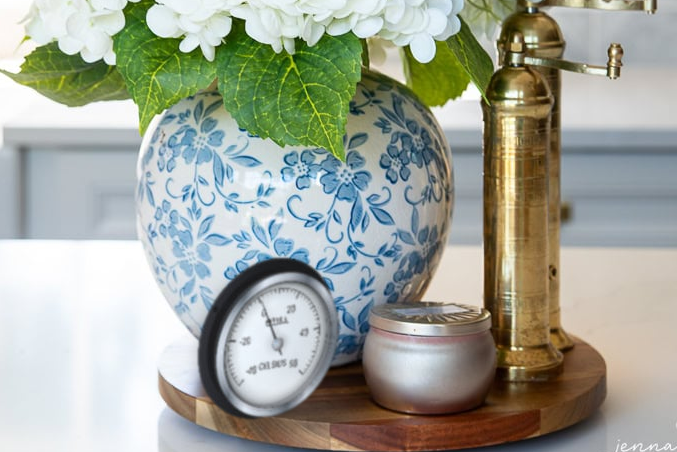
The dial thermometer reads 0 °C
